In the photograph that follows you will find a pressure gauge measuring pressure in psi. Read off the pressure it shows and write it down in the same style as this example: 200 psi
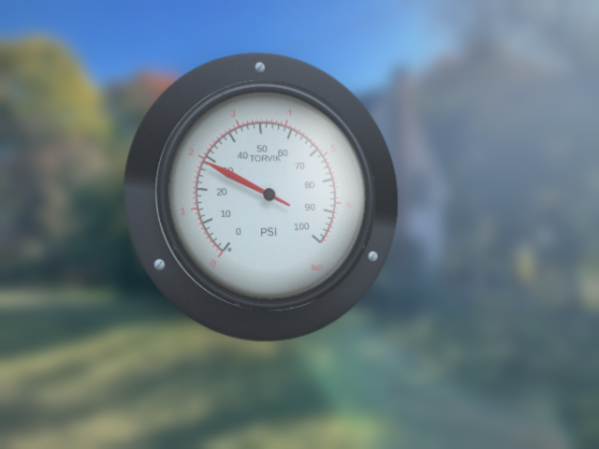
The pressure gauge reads 28 psi
